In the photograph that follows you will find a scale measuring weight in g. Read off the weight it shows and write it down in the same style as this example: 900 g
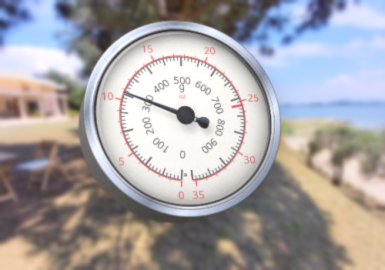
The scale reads 300 g
